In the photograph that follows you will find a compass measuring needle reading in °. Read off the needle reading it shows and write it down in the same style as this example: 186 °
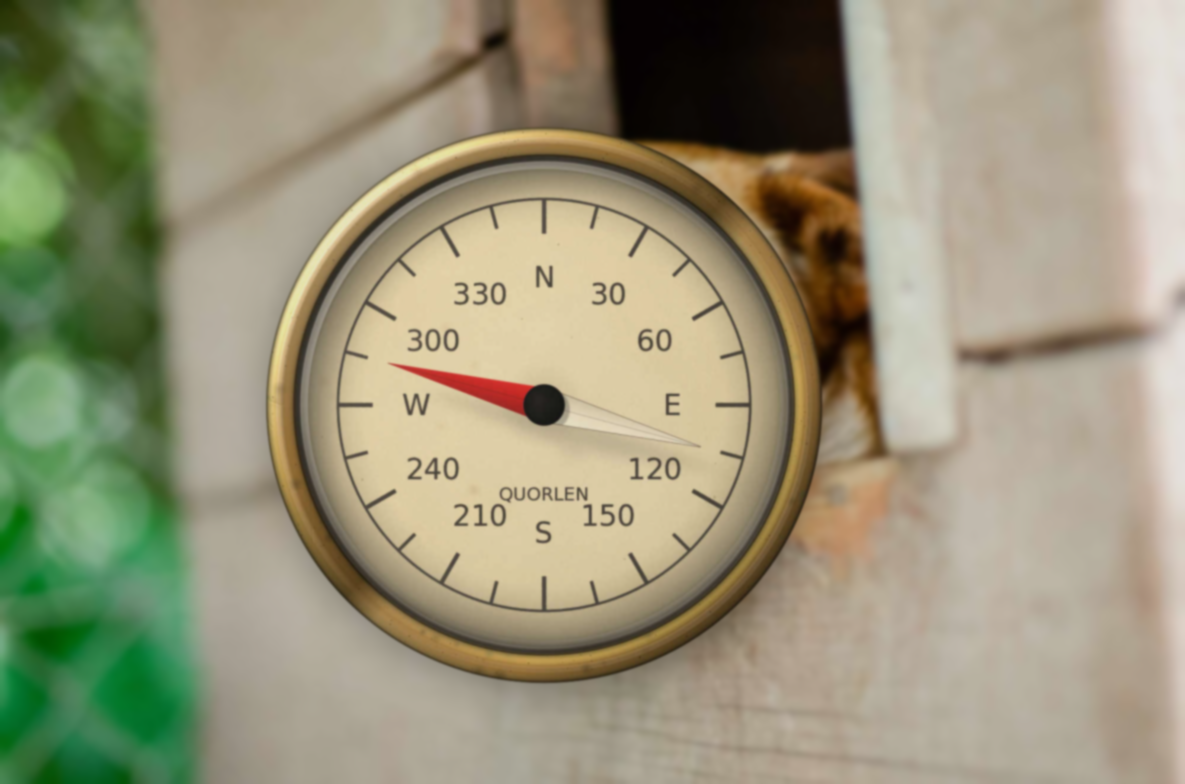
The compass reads 285 °
